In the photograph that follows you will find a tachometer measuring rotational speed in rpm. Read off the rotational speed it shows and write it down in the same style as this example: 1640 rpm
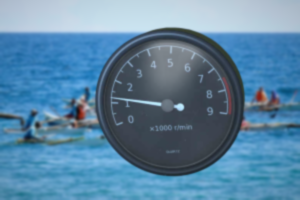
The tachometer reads 1250 rpm
